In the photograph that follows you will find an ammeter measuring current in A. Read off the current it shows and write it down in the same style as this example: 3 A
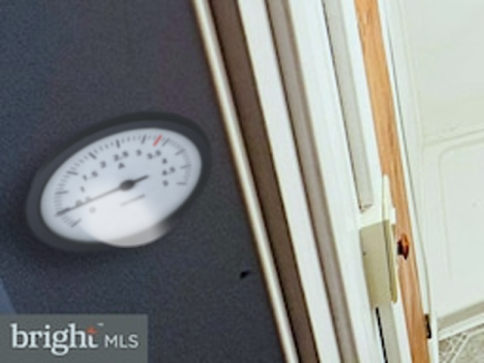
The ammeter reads 0.5 A
